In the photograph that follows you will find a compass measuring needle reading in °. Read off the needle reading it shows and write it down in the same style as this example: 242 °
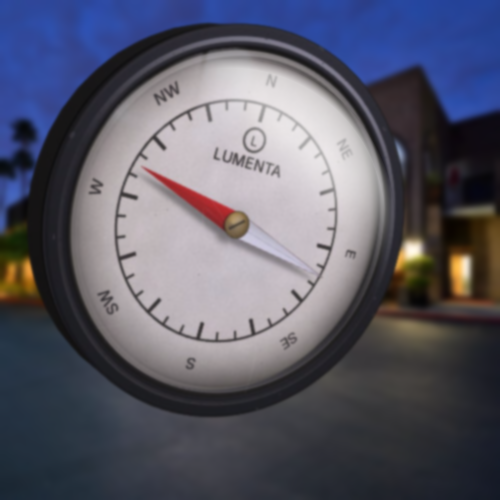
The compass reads 285 °
